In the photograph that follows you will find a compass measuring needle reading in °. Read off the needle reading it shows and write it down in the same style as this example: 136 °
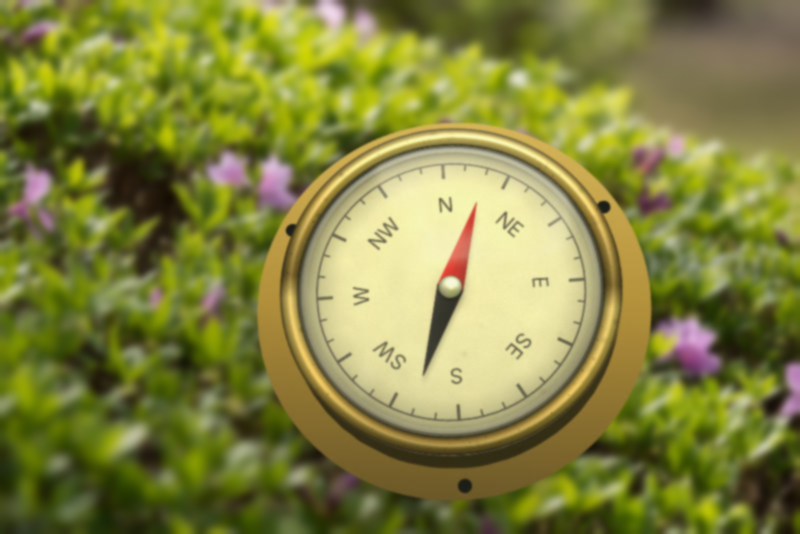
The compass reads 20 °
